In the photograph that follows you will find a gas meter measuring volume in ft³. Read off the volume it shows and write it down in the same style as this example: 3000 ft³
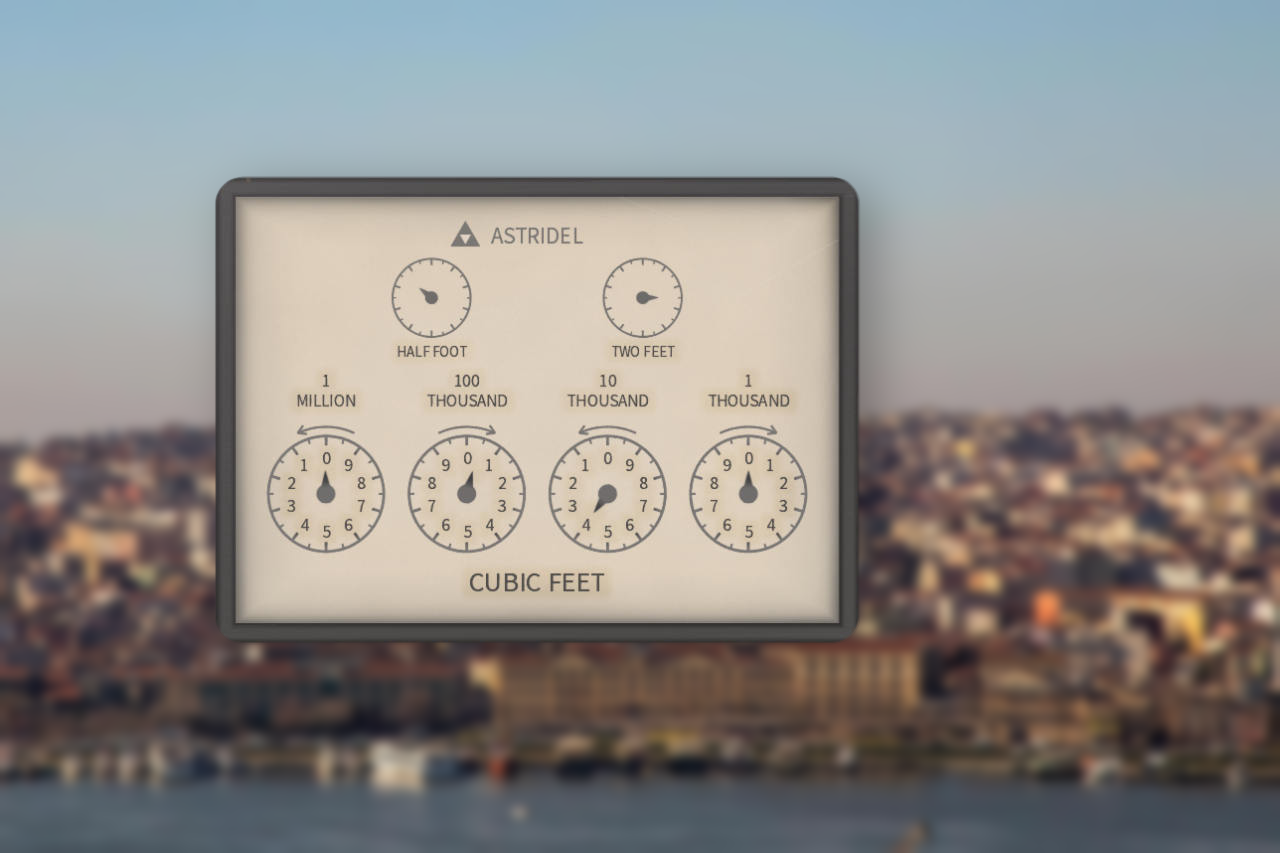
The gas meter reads 4000 ft³
